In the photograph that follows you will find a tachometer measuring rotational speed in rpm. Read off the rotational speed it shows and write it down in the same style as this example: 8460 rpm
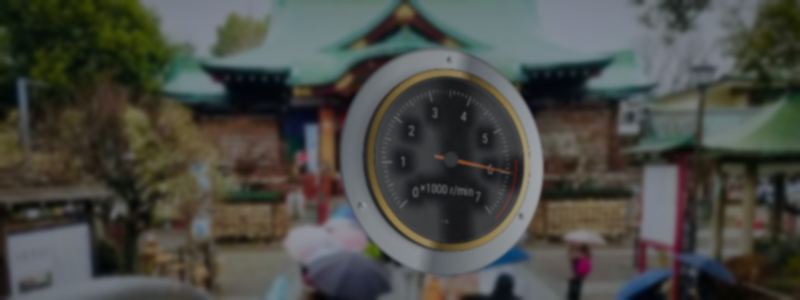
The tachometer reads 6000 rpm
